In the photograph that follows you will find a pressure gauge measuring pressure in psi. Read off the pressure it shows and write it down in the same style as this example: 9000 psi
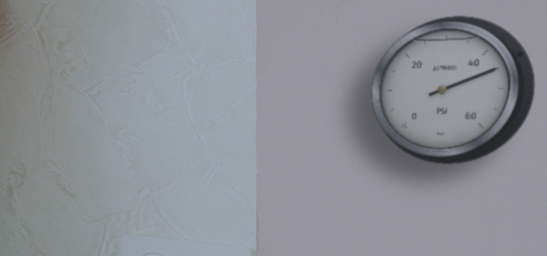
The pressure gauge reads 45 psi
